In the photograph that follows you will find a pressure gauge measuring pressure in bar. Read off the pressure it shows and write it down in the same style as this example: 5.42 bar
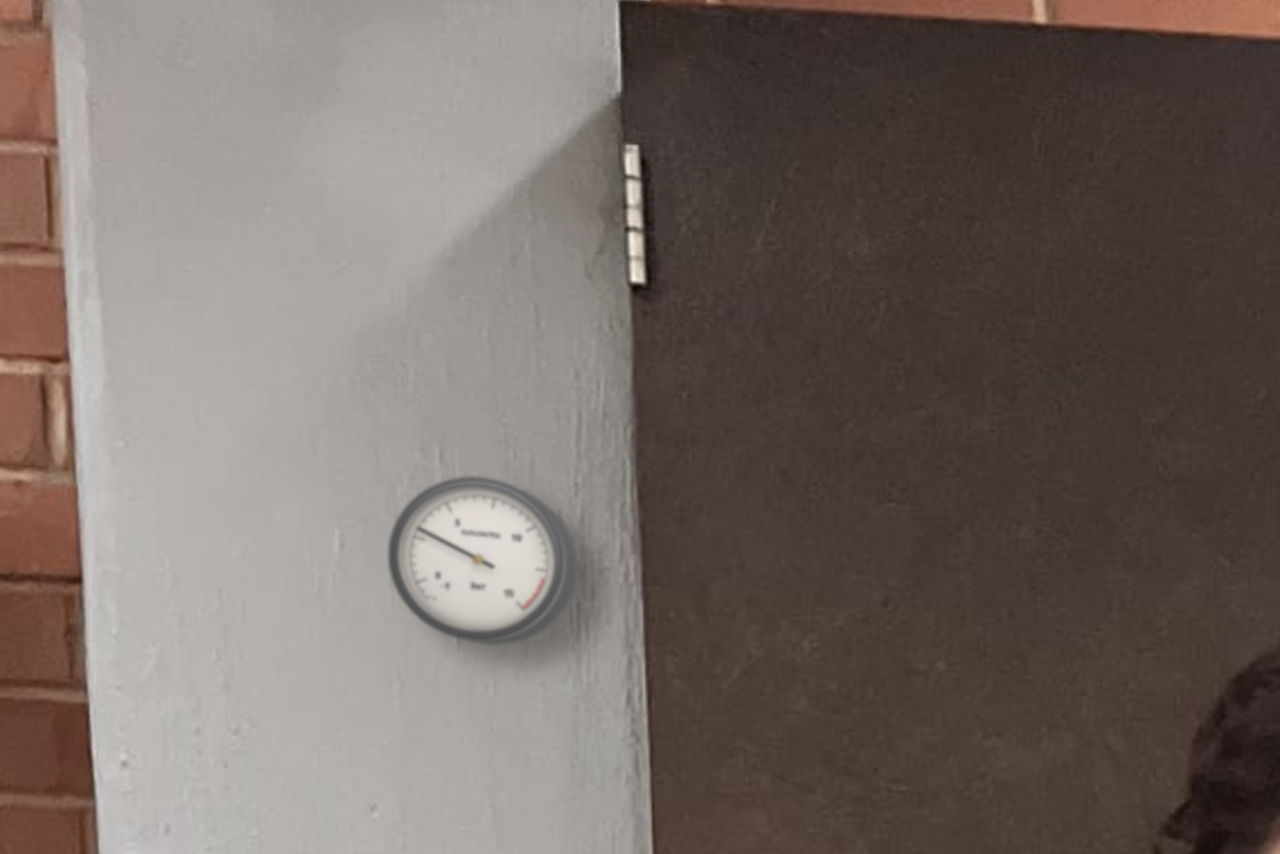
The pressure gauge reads 3 bar
